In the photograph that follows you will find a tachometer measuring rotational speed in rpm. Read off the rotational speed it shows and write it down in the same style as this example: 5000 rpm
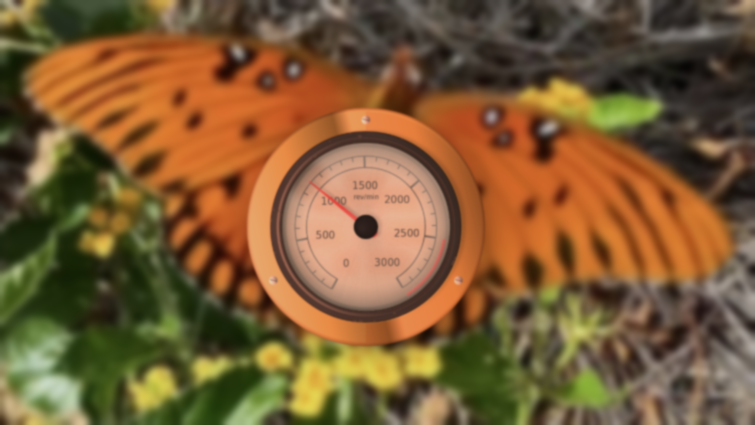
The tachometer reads 1000 rpm
